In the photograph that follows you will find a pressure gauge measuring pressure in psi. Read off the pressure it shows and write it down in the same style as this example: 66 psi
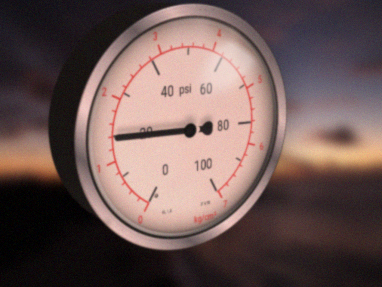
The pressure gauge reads 20 psi
